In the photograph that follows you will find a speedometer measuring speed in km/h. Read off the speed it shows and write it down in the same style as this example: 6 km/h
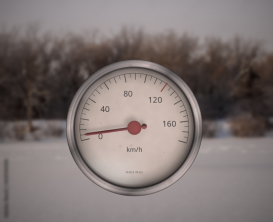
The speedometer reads 5 km/h
